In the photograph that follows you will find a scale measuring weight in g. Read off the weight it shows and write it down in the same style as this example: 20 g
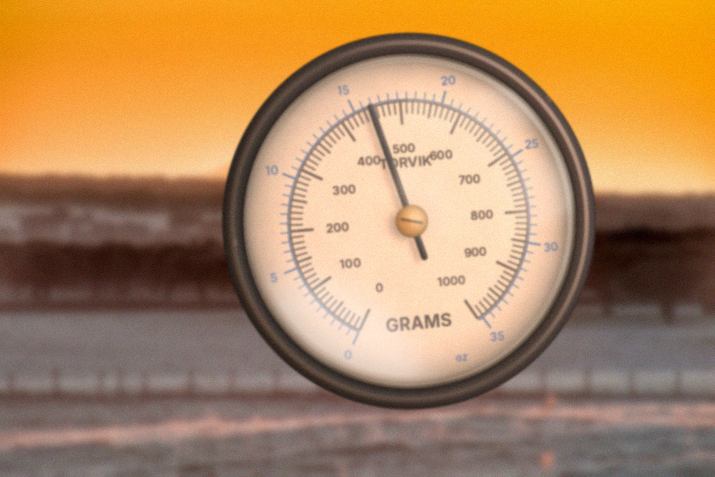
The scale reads 450 g
